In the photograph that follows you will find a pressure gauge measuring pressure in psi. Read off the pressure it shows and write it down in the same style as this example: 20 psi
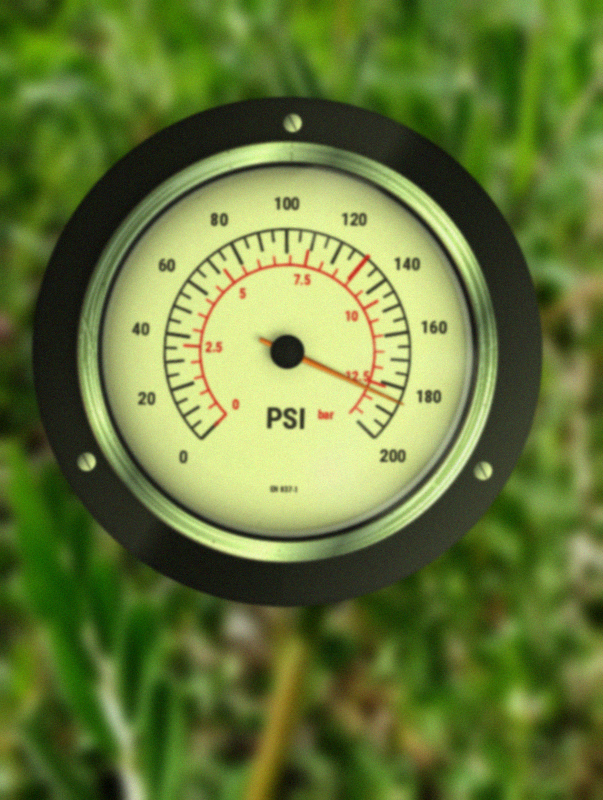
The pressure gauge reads 185 psi
